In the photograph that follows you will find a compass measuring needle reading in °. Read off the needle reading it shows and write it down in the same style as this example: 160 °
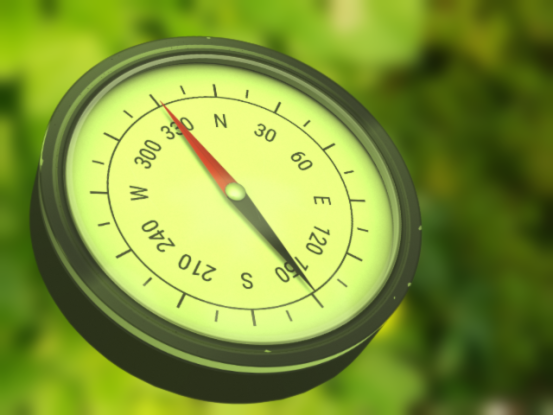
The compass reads 330 °
